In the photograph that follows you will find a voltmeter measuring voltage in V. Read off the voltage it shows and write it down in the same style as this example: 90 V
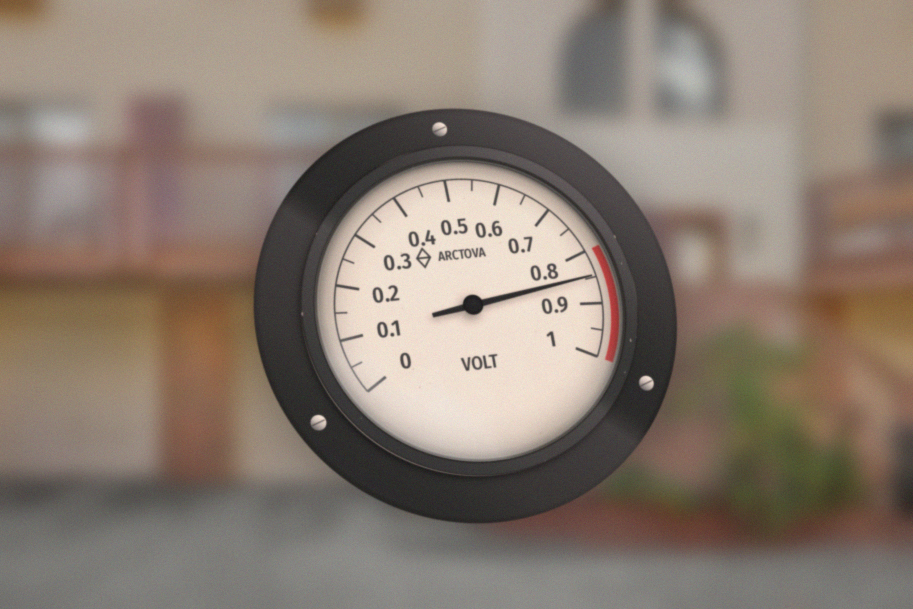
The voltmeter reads 0.85 V
